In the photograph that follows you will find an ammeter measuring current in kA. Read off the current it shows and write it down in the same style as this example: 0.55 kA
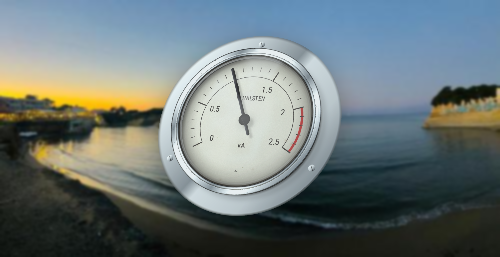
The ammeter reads 1 kA
